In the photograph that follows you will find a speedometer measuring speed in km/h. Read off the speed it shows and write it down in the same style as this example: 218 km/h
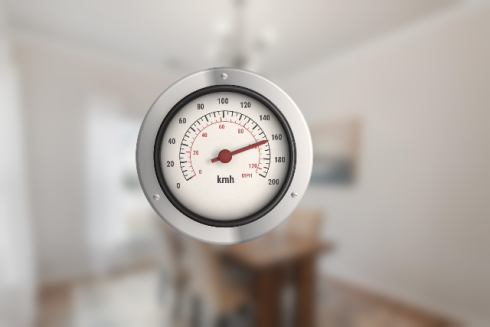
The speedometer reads 160 km/h
